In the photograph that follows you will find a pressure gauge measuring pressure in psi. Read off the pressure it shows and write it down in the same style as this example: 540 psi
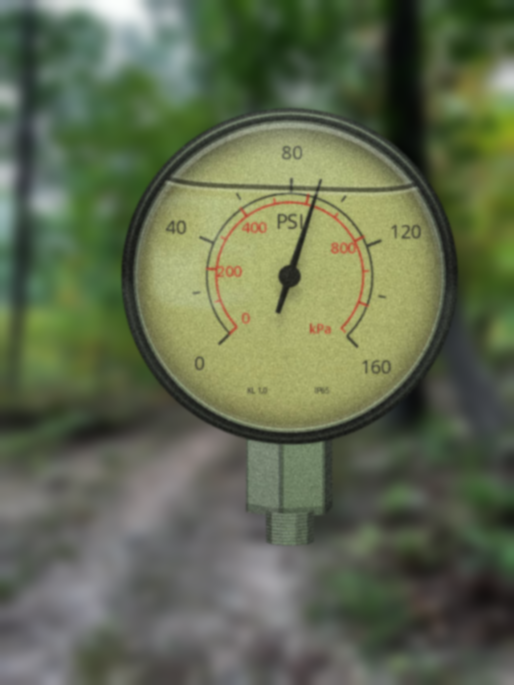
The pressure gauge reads 90 psi
